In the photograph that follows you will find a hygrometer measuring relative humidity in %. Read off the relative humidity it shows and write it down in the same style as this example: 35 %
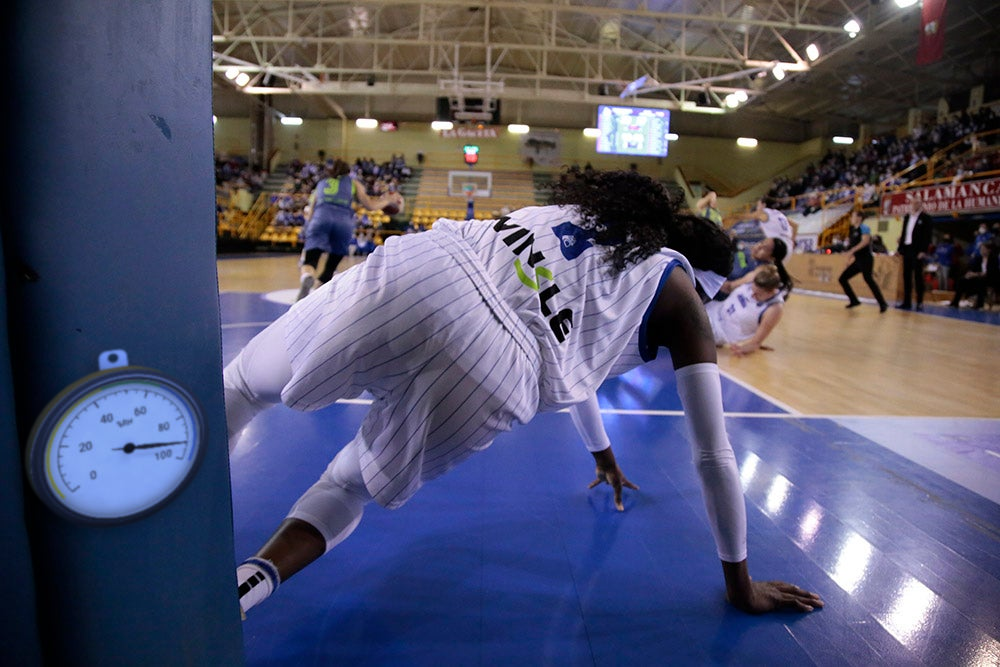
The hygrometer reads 92 %
